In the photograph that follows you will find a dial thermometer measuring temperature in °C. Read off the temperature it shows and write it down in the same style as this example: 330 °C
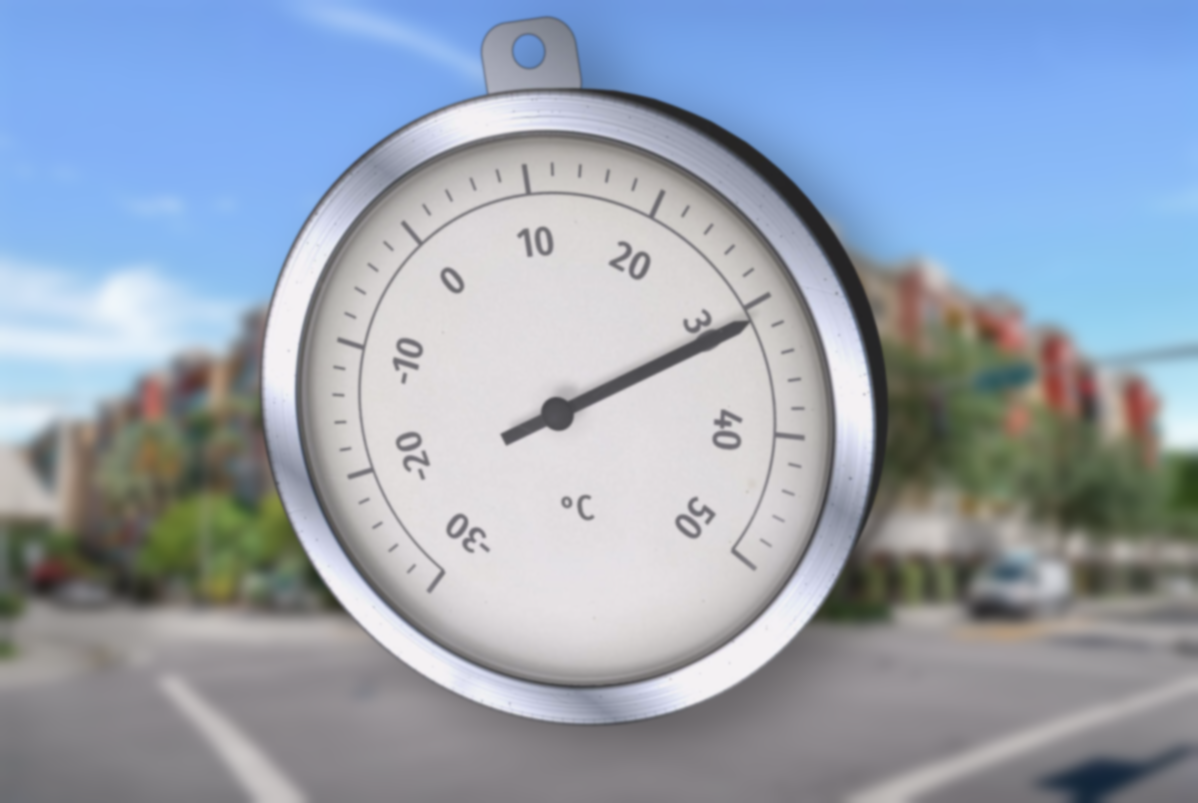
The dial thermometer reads 31 °C
